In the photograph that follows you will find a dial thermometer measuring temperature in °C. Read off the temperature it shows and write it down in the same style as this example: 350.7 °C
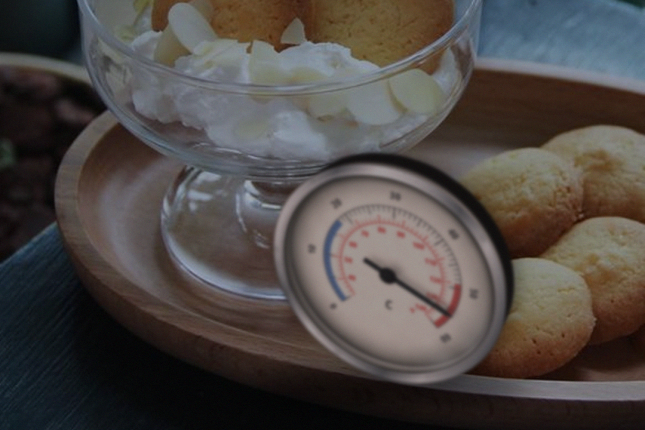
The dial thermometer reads 55 °C
